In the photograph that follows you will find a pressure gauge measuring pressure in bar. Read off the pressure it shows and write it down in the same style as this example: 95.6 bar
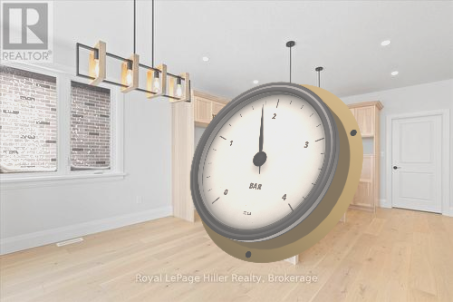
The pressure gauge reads 1.8 bar
